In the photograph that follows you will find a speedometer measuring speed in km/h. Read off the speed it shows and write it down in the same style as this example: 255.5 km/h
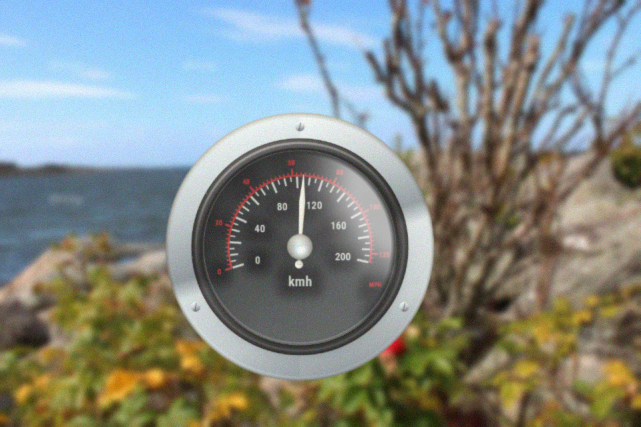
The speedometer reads 105 km/h
